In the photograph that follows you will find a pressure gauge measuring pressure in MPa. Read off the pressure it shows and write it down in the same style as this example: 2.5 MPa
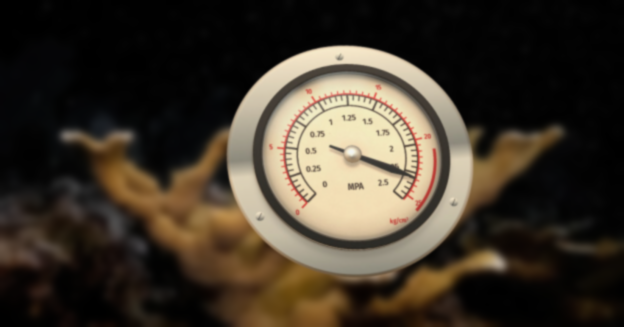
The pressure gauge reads 2.3 MPa
